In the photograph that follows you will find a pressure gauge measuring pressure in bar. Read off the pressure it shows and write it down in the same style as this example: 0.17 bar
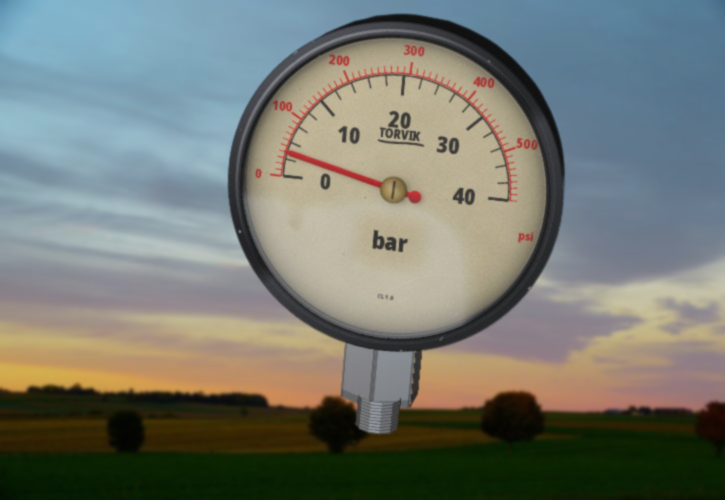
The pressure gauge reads 3 bar
